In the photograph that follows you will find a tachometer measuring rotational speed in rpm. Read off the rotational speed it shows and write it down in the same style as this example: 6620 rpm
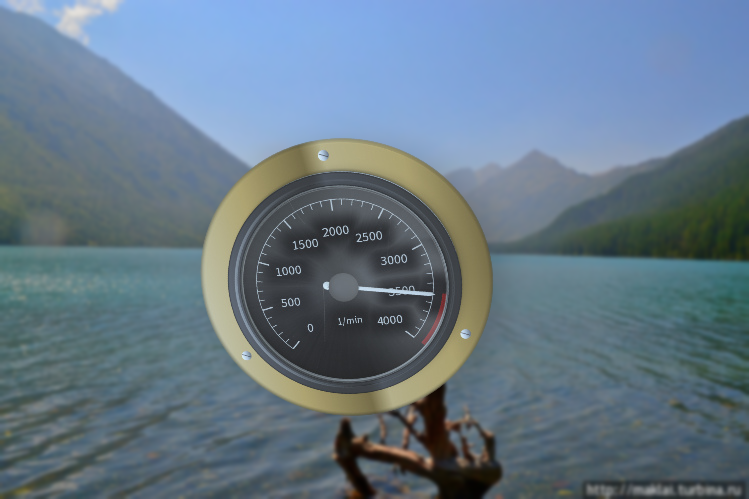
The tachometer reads 3500 rpm
